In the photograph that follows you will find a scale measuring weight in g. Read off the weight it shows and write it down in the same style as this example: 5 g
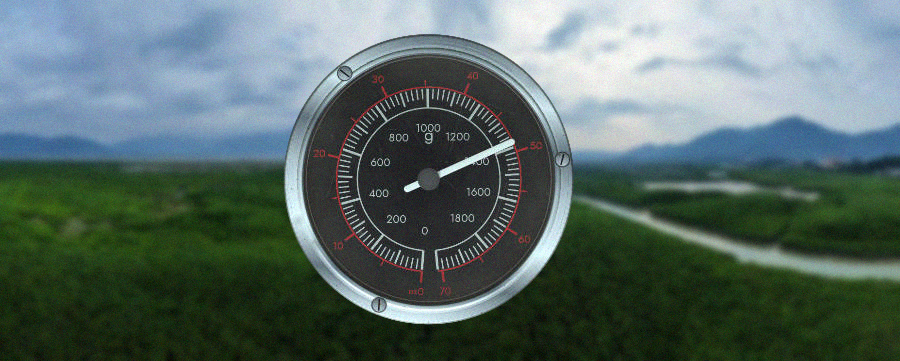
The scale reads 1380 g
